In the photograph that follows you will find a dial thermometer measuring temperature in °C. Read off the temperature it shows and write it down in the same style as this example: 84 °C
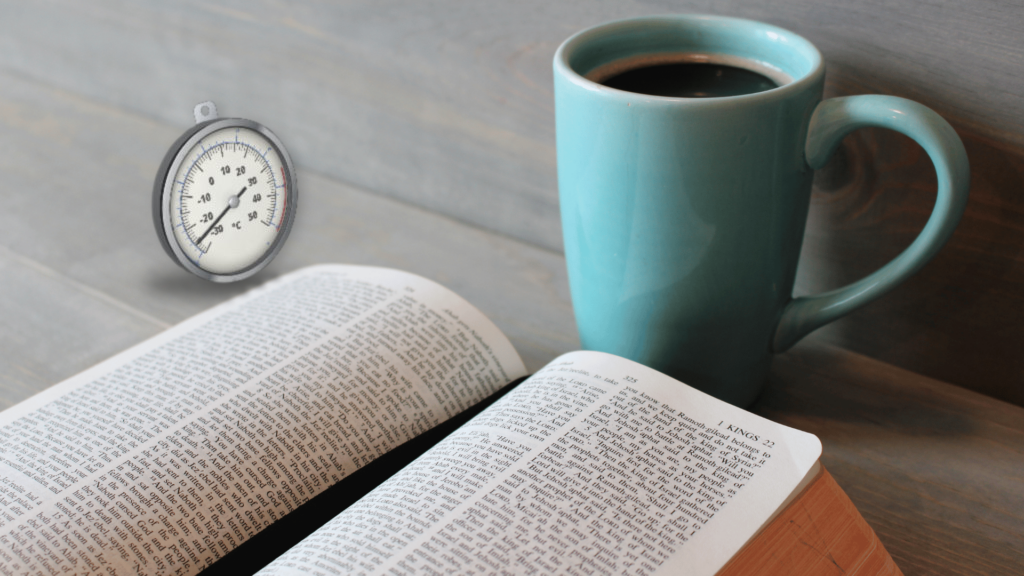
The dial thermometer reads -25 °C
